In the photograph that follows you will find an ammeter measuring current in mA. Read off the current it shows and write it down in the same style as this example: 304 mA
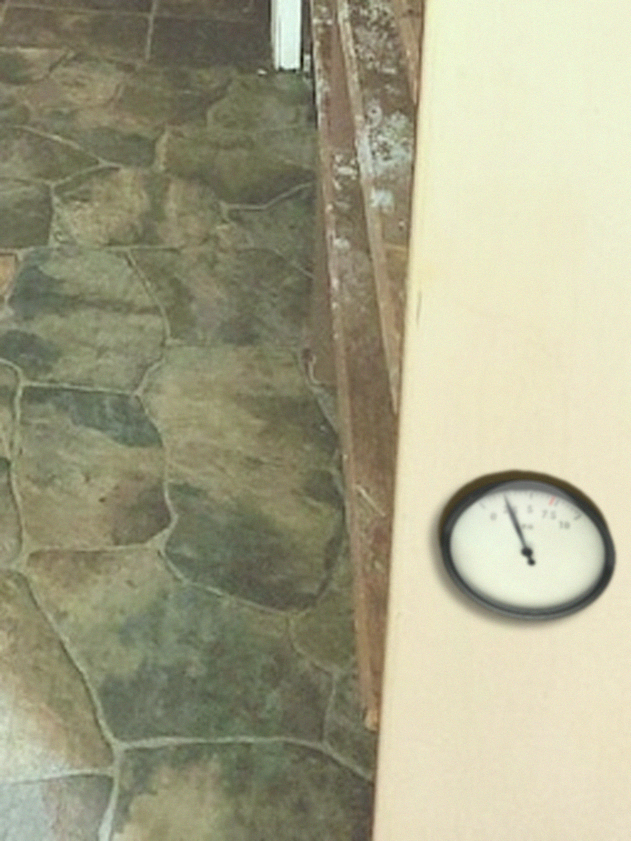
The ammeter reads 2.5 mA
